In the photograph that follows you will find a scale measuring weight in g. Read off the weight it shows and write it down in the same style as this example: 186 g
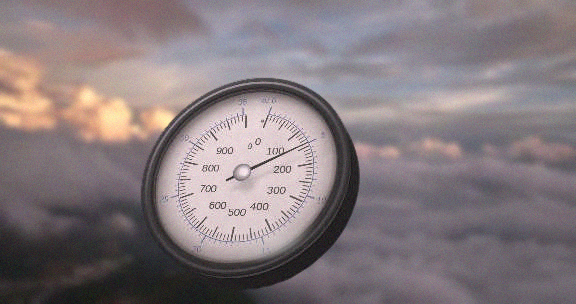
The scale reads 150 g
